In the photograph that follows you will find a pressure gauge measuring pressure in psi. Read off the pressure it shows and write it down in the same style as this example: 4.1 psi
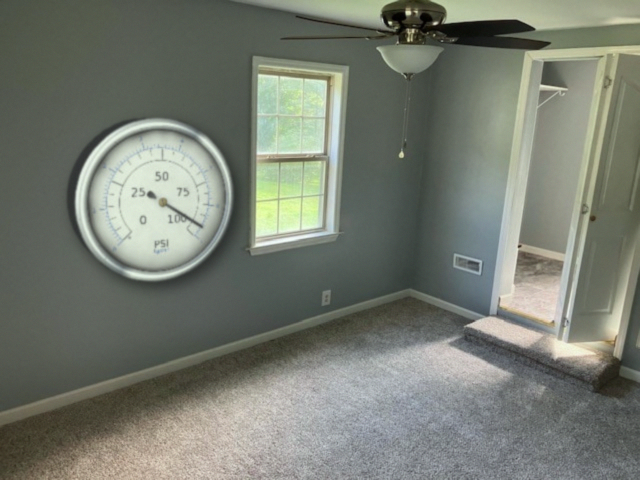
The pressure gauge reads 95 psi
